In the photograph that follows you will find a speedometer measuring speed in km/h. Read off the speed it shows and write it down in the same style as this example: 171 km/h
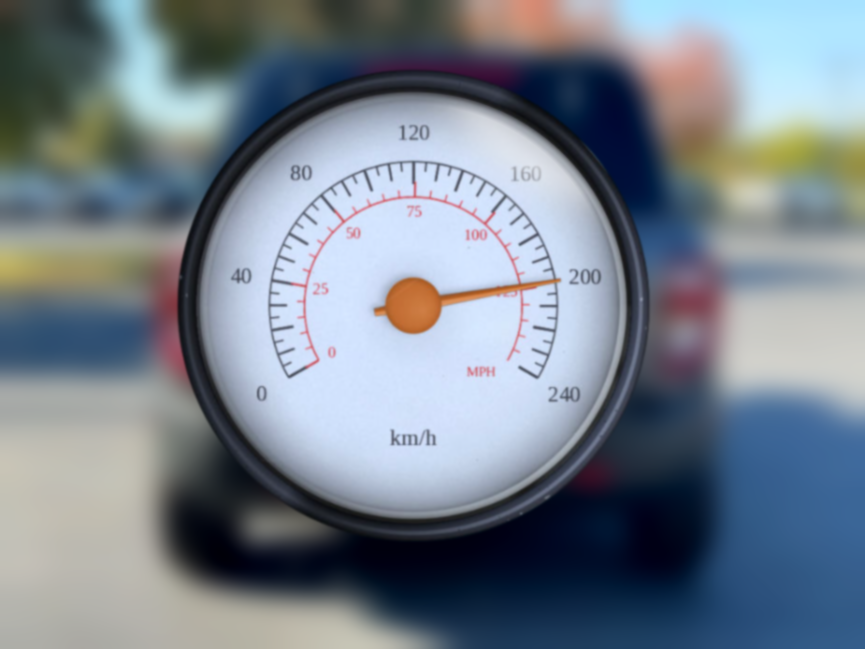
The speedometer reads 200 km/h
